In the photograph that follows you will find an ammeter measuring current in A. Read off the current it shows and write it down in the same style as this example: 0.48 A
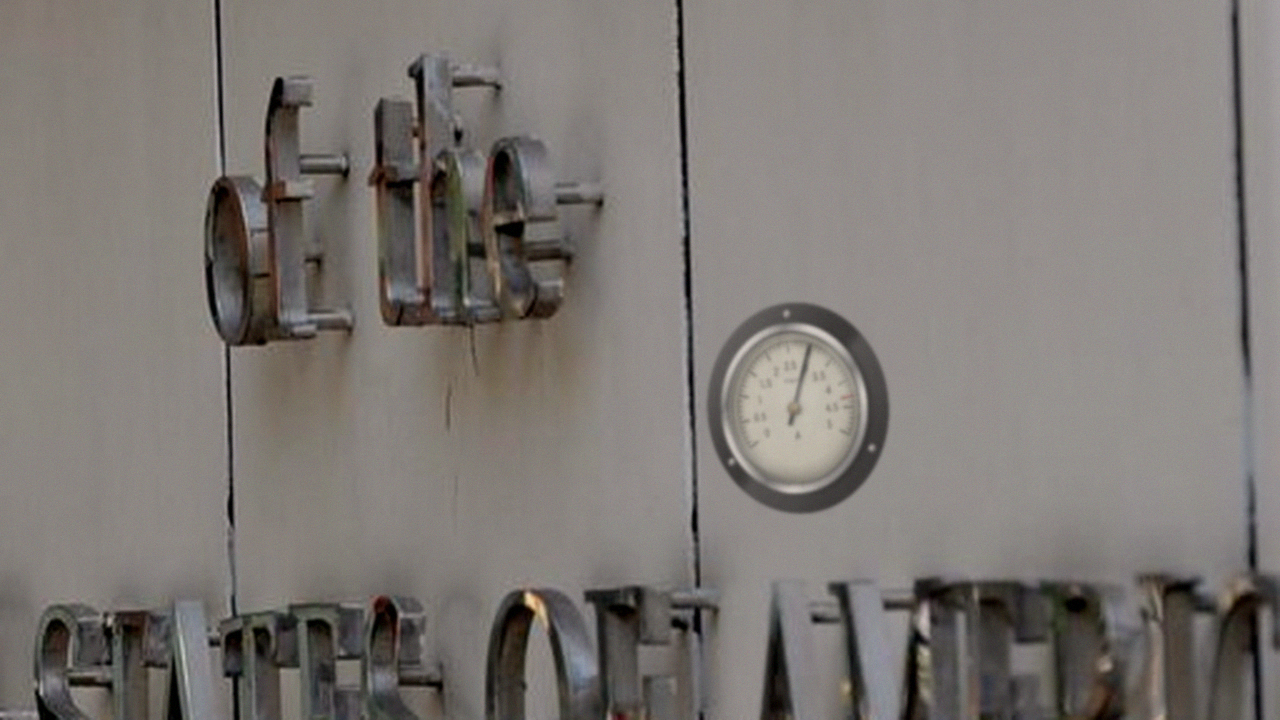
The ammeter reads 3 A
